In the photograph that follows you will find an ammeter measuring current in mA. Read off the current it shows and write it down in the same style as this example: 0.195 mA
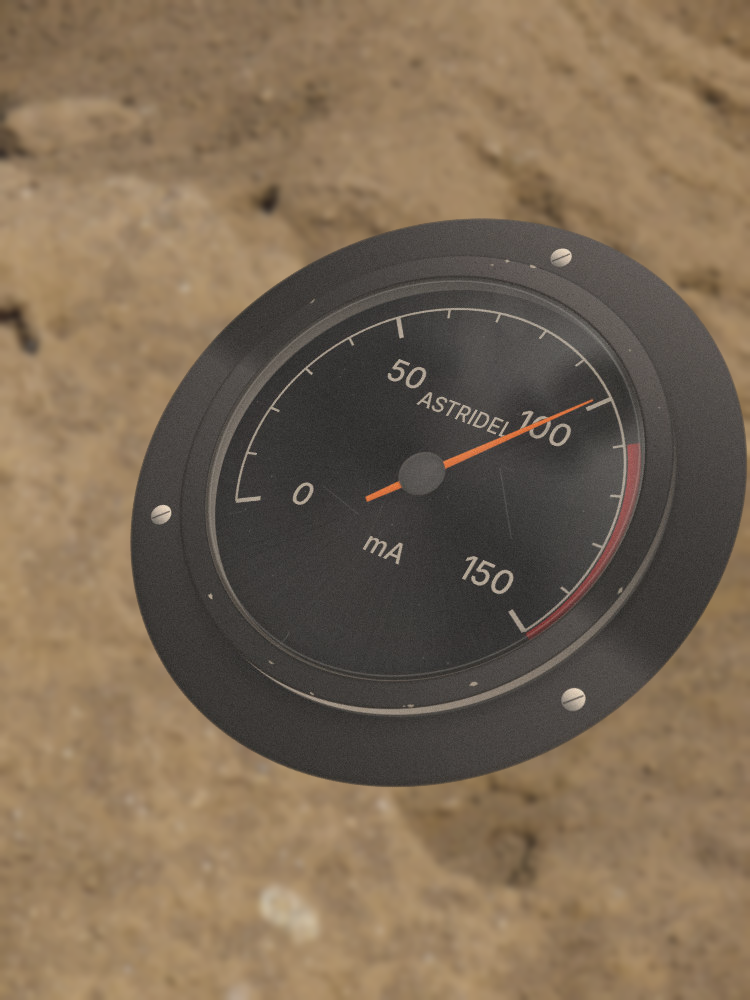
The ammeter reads 100 mA
